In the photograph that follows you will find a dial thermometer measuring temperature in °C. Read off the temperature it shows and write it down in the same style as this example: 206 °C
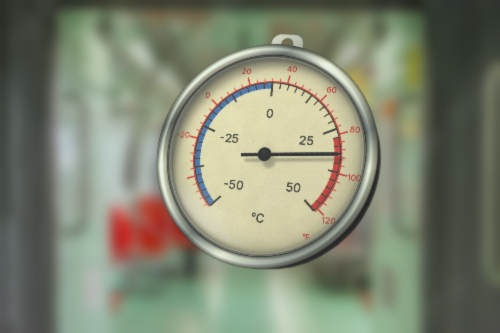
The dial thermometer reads 32.5 °C
